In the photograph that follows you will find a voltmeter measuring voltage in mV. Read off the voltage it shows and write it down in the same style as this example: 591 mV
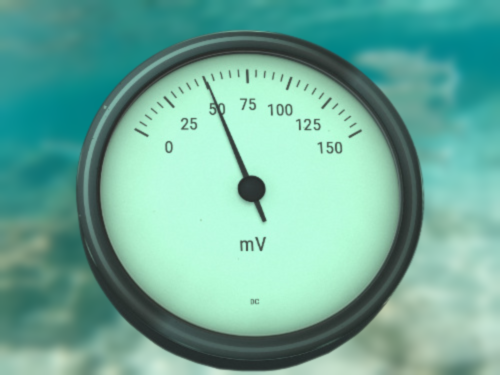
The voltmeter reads 50 mV
